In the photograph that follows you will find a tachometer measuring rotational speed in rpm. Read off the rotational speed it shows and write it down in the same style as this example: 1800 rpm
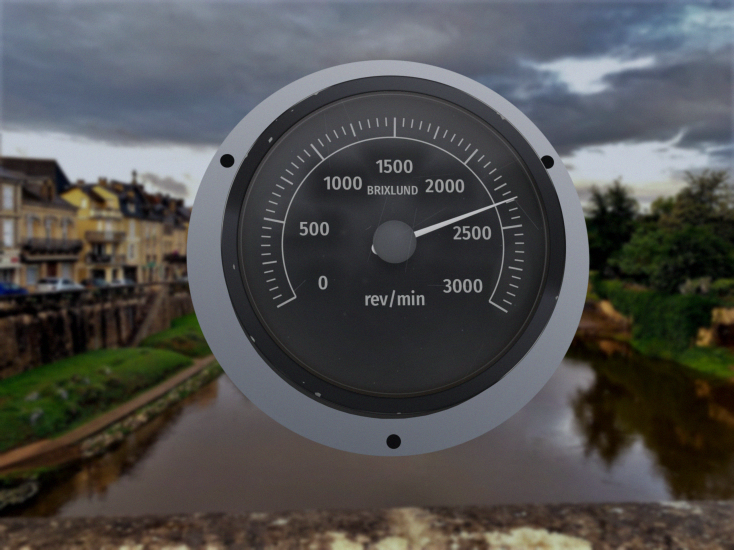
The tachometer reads 2350 rpm
